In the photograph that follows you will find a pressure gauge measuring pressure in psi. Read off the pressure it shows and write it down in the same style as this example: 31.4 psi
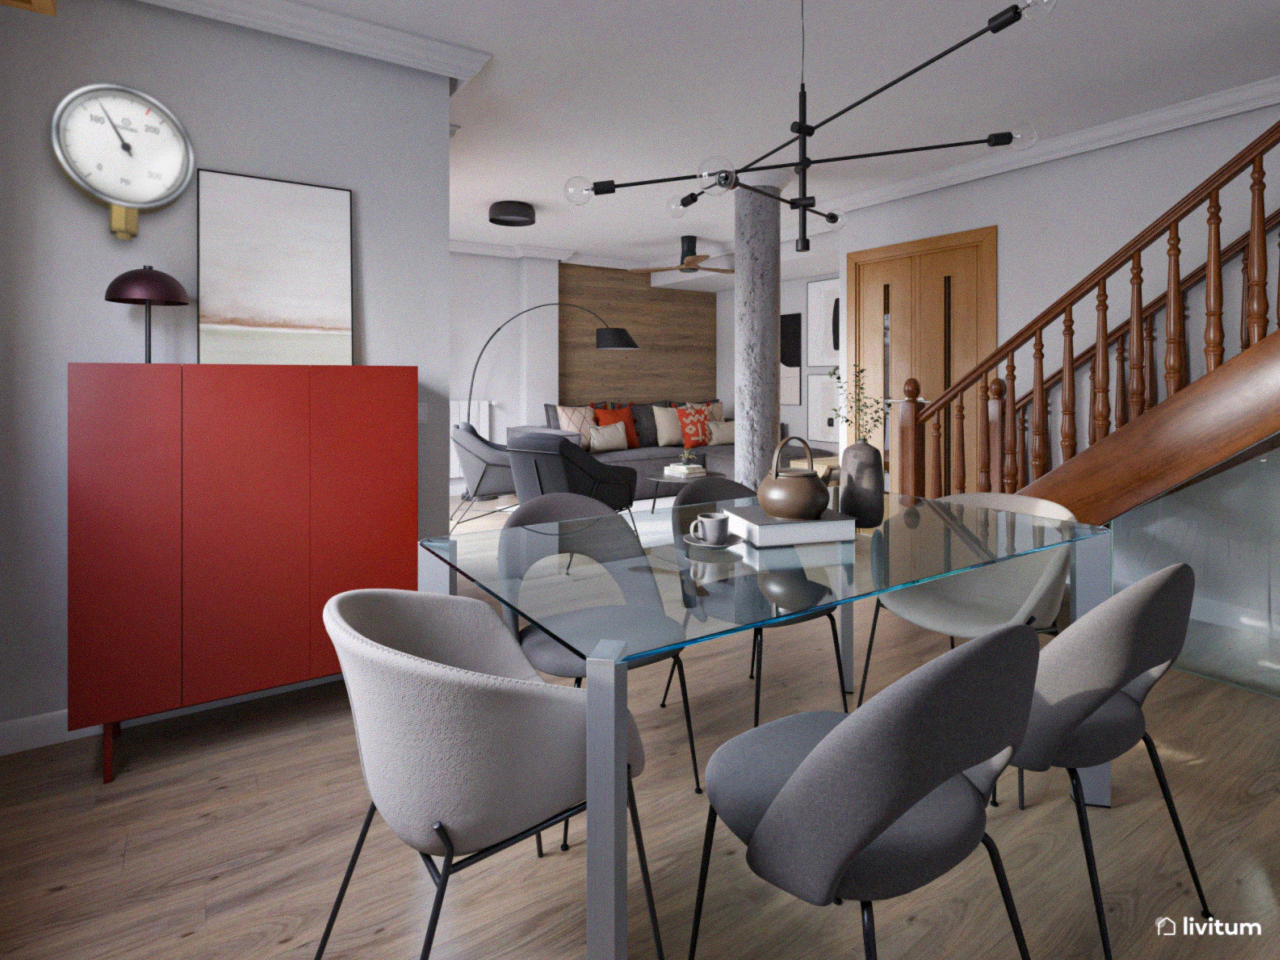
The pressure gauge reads 120 psi
